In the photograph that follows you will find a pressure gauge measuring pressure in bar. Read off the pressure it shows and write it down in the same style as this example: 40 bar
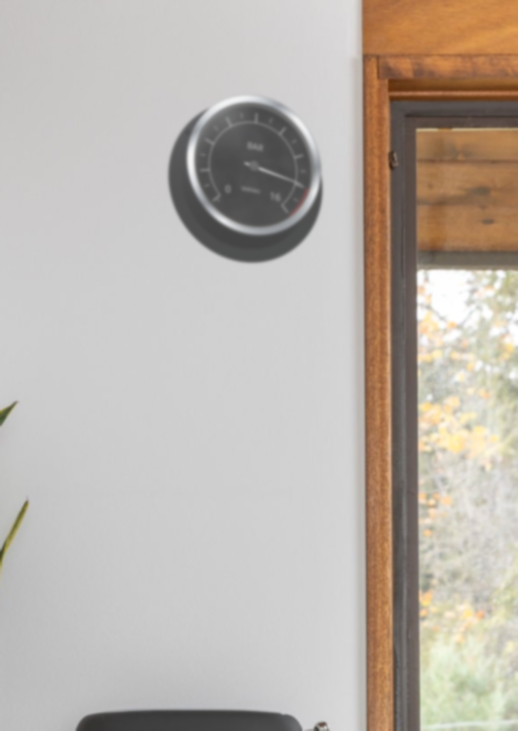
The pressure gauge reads 14 bar
